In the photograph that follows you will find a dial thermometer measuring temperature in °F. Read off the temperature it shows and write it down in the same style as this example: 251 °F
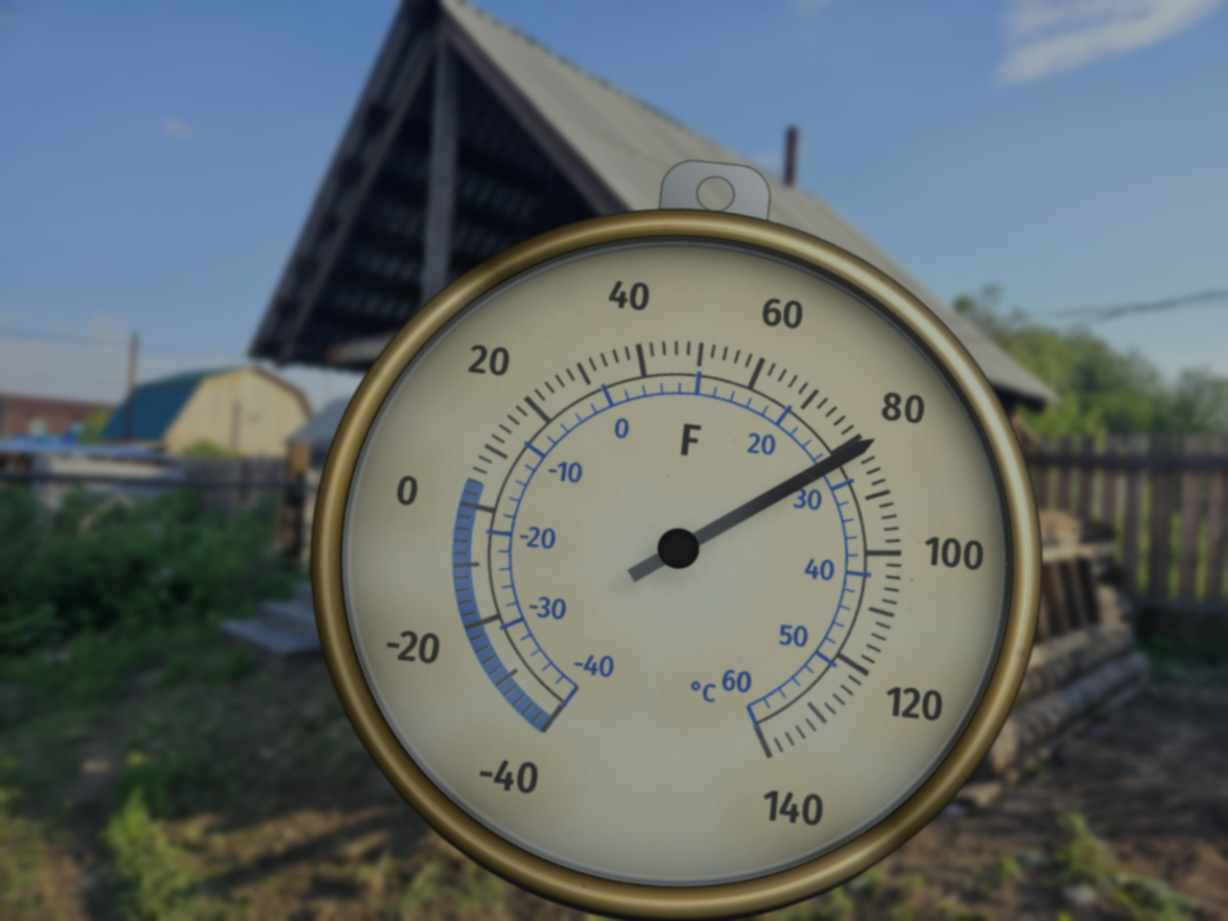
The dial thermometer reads 82 °F
